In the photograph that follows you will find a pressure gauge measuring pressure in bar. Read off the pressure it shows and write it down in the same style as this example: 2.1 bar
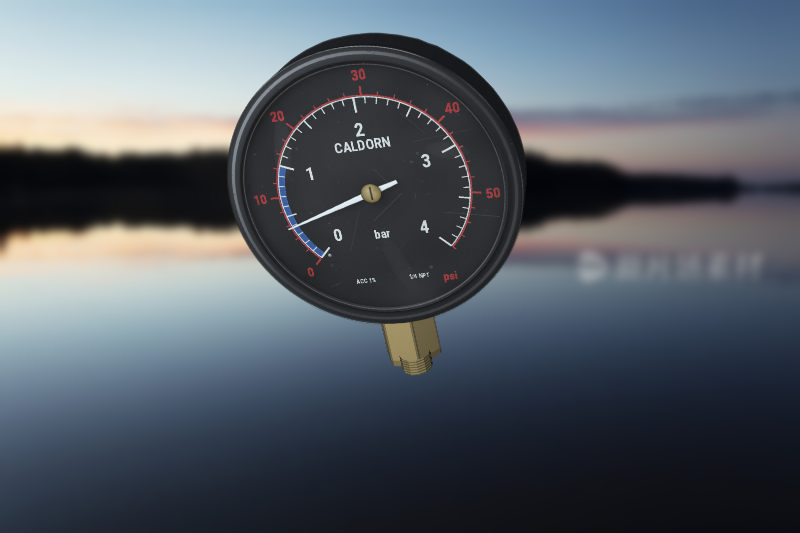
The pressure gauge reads 0.4 bar
